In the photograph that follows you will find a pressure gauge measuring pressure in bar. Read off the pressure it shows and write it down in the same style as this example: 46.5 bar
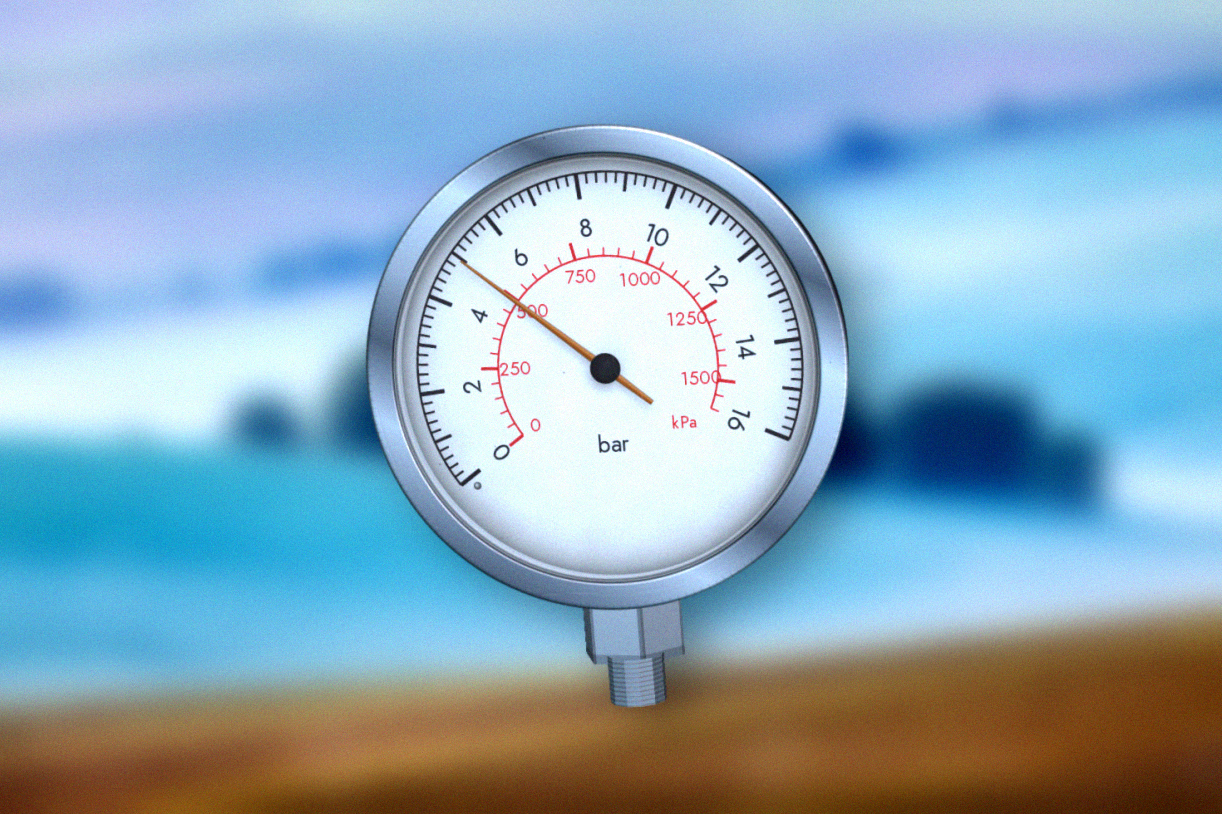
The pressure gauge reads 5 bar
